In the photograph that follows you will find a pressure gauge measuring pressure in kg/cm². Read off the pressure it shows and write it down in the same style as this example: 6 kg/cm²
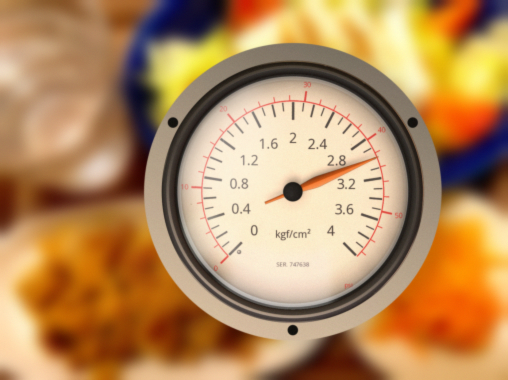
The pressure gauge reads 3 kg/cm²
